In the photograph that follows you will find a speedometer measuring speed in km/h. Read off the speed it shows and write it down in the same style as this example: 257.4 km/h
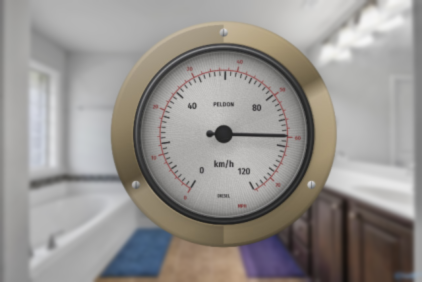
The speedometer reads 96 km/h
